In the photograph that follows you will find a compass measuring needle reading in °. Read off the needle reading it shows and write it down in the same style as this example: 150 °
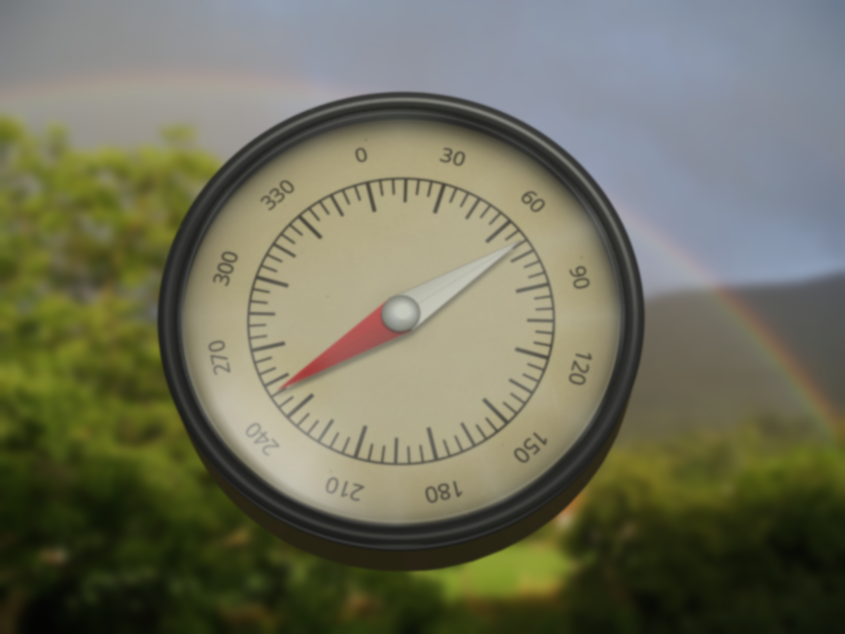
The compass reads 250 °
